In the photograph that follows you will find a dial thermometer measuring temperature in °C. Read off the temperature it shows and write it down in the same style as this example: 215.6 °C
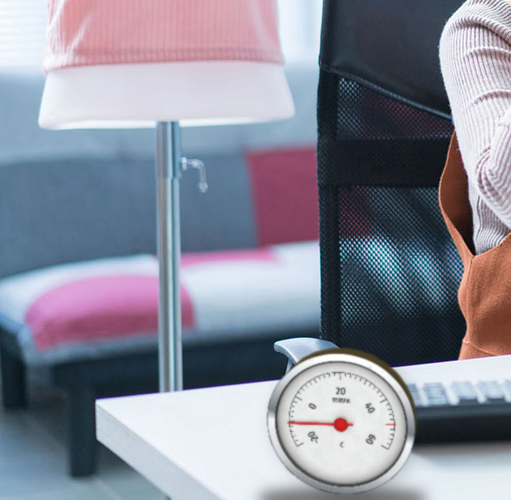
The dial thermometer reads -10 °C
